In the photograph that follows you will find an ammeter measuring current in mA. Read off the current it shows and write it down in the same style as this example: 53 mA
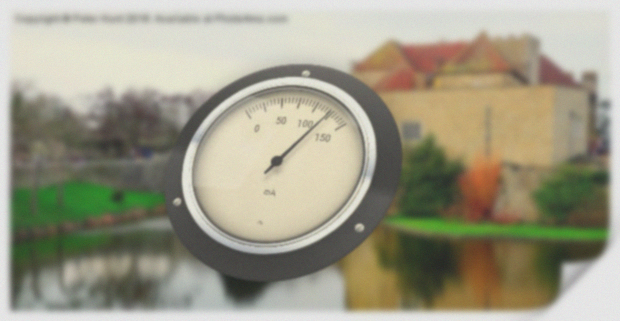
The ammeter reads 125 mA
